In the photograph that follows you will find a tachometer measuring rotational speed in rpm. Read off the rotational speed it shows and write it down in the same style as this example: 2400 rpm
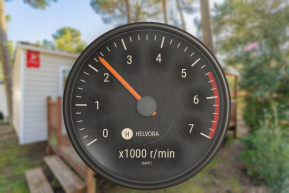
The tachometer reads 2300 rpm
